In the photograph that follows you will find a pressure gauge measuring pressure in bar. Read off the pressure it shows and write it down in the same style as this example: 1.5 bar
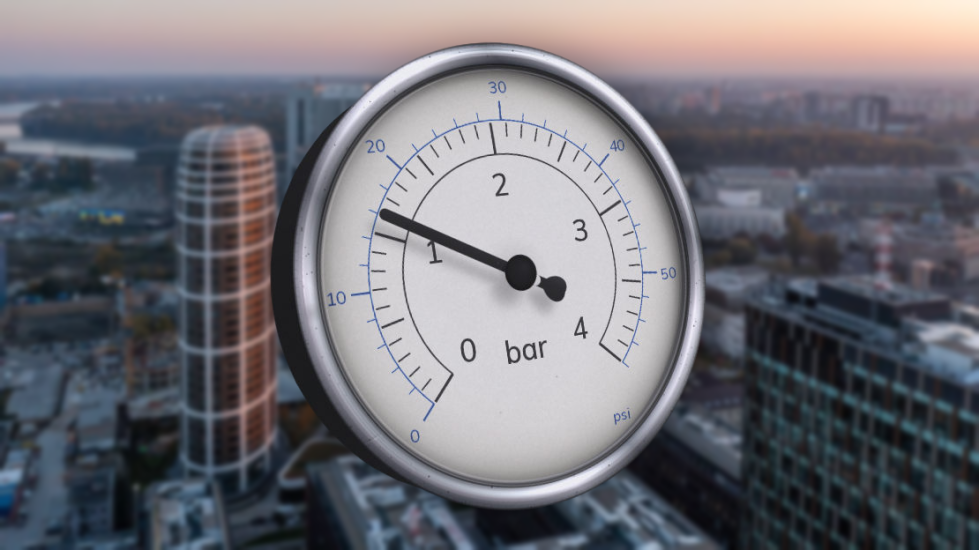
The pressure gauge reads 1.1 bar
